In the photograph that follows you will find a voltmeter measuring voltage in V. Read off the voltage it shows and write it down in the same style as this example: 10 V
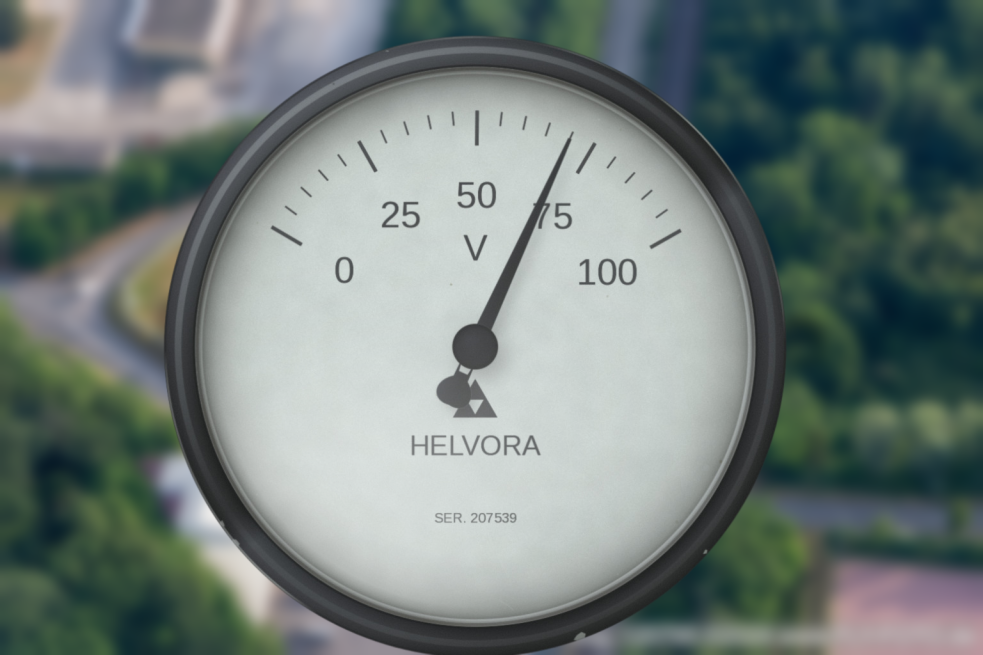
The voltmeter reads 70 V
